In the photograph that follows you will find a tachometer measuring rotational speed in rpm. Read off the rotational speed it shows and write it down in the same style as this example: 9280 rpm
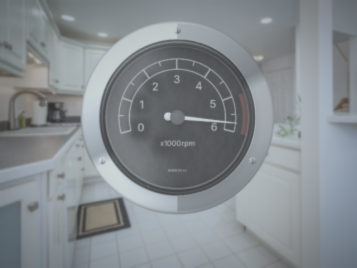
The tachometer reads 5750 rpm
